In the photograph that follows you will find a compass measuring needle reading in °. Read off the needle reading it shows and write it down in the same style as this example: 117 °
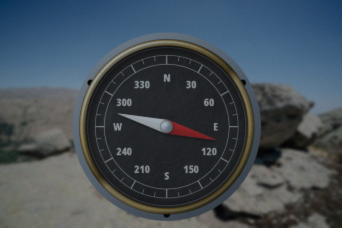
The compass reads 105 °
